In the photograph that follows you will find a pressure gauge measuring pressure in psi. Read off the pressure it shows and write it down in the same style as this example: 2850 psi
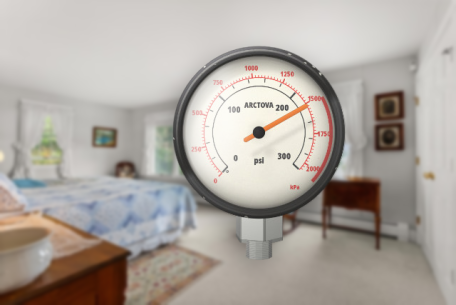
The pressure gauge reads 220 psi
